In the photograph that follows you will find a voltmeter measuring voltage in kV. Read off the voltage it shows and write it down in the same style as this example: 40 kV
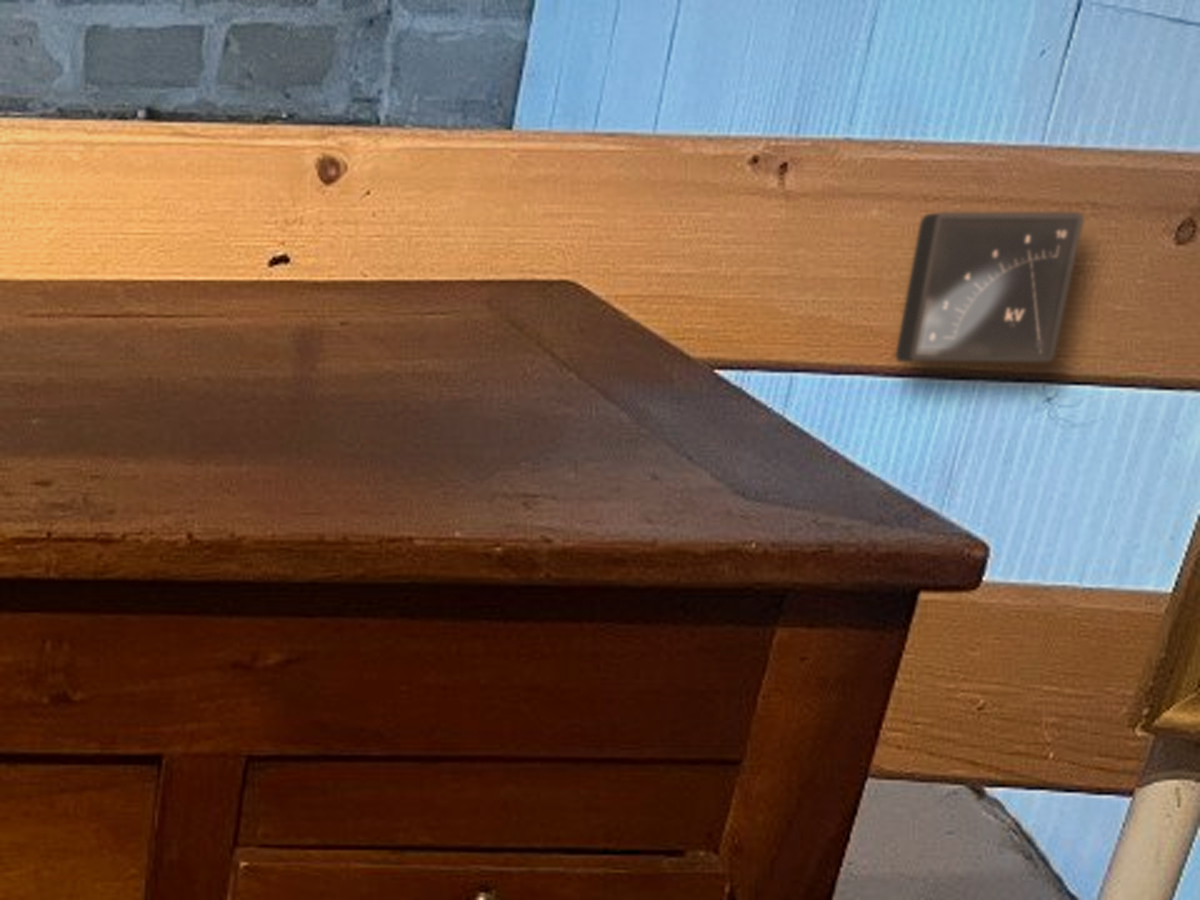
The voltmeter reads 8 kV
